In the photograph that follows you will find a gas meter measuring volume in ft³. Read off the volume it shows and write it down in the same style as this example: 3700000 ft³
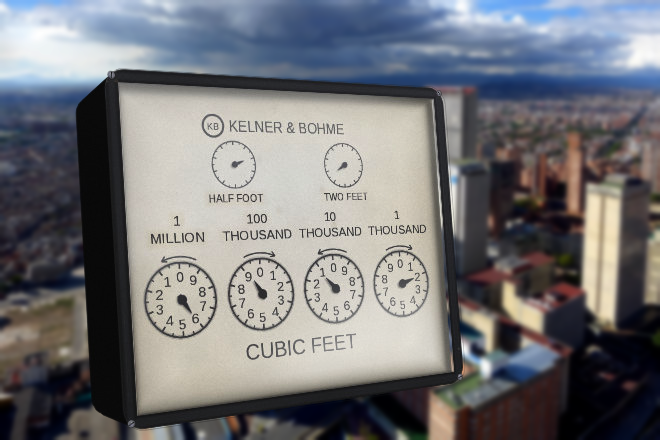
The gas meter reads 591200 ft³
